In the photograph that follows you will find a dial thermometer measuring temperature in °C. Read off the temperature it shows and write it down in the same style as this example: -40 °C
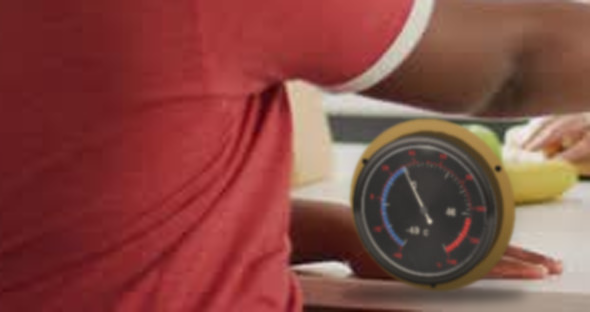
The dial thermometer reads 0 °C
